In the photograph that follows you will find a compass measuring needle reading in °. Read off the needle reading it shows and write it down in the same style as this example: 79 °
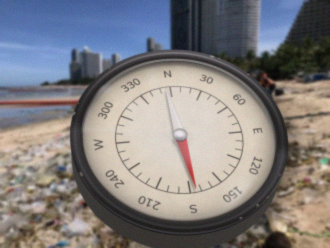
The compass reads 175 °
